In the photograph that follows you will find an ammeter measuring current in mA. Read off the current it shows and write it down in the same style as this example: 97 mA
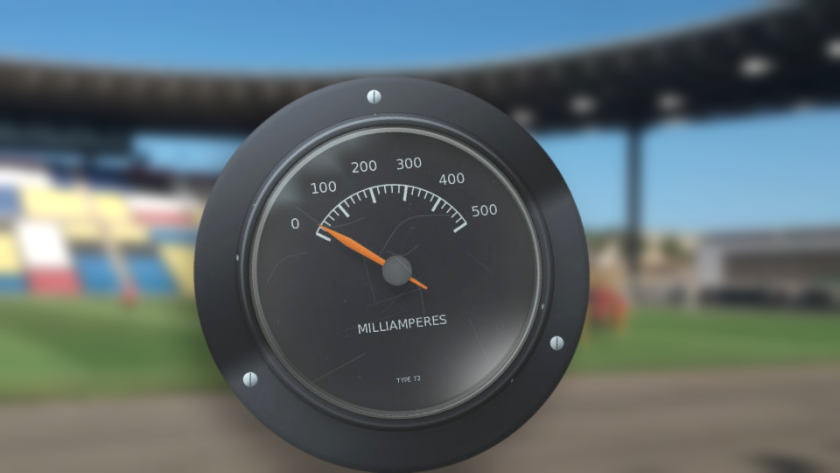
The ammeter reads 20 mA
